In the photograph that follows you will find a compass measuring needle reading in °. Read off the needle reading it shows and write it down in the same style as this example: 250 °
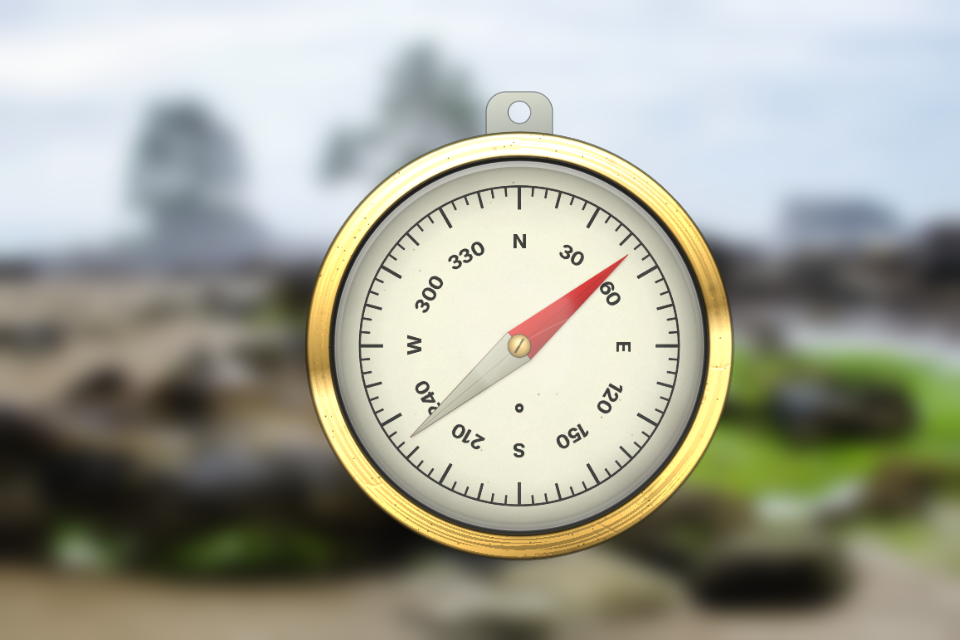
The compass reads 50 °
